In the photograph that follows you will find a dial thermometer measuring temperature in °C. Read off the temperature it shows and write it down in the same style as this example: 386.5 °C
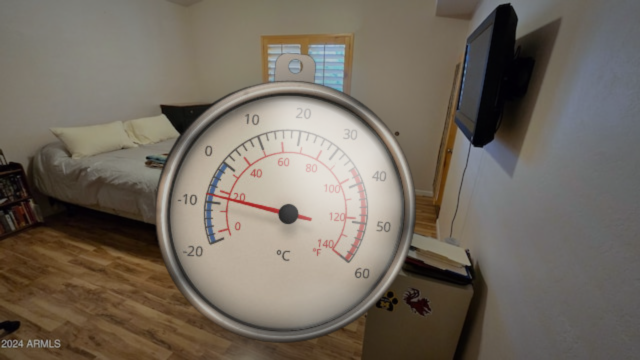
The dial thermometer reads -8 °C
